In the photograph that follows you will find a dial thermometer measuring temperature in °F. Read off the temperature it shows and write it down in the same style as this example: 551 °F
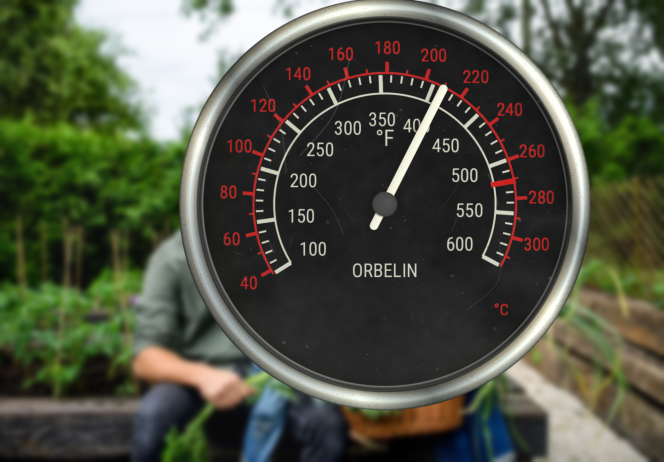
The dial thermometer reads 410 °F
